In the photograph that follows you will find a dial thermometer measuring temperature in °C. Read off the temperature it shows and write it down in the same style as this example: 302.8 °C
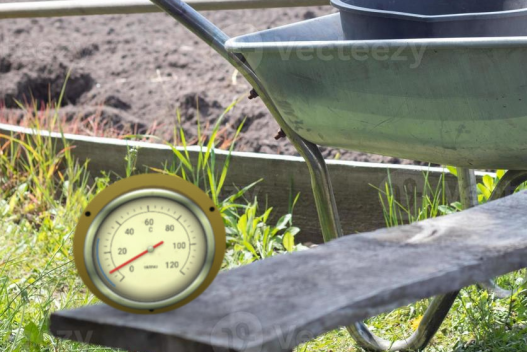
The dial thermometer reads 8 °C
